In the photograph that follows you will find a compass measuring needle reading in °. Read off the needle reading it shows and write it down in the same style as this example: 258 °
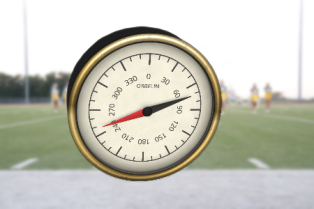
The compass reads 250 °
